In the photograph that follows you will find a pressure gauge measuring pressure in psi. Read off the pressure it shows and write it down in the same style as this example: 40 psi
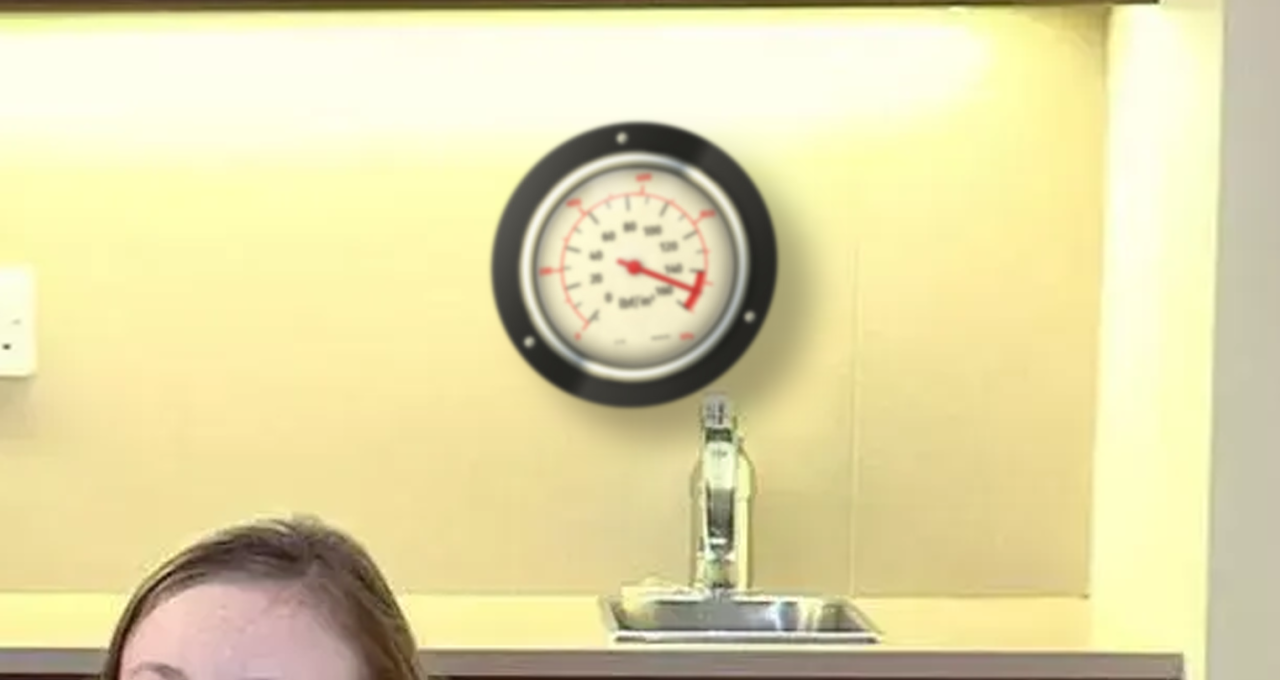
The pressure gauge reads 150 psi
